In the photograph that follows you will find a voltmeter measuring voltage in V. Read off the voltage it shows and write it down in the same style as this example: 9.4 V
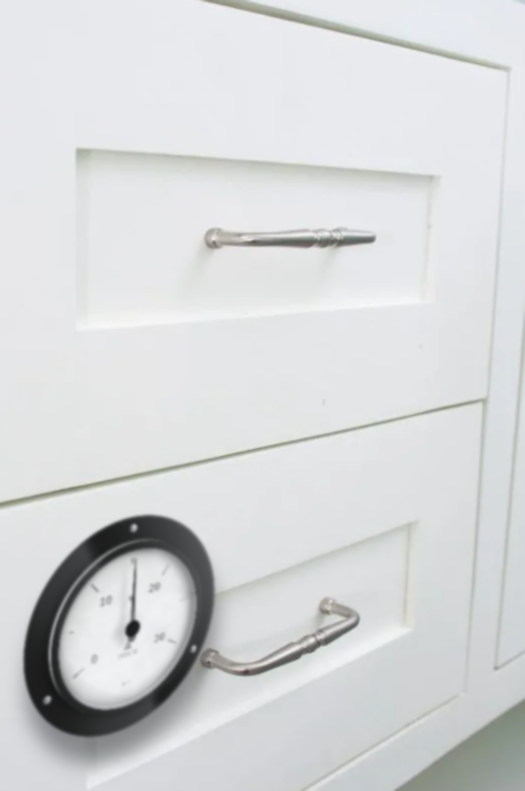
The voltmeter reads 15 V
